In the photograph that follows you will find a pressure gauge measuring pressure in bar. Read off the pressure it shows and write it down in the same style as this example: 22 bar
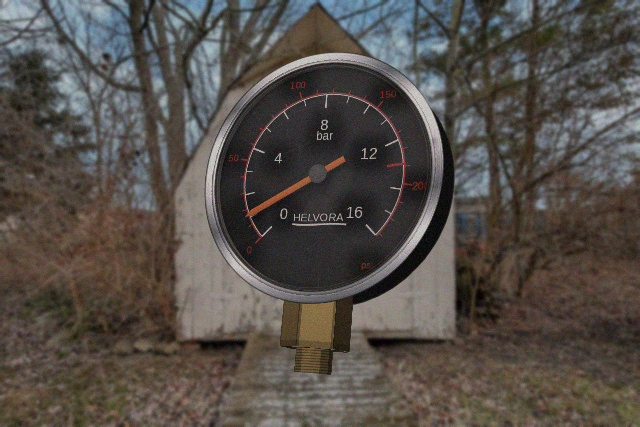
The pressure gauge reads 1 bar
